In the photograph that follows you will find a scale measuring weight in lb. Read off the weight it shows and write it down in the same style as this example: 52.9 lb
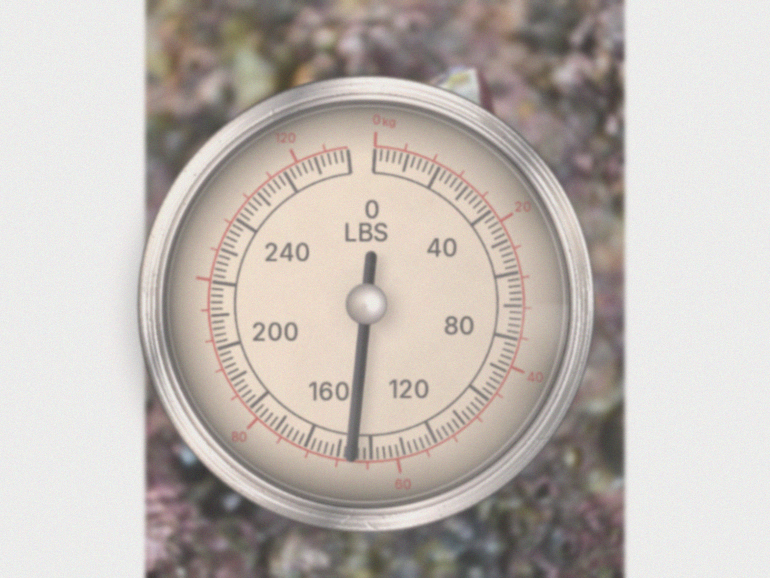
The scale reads 146 lb
